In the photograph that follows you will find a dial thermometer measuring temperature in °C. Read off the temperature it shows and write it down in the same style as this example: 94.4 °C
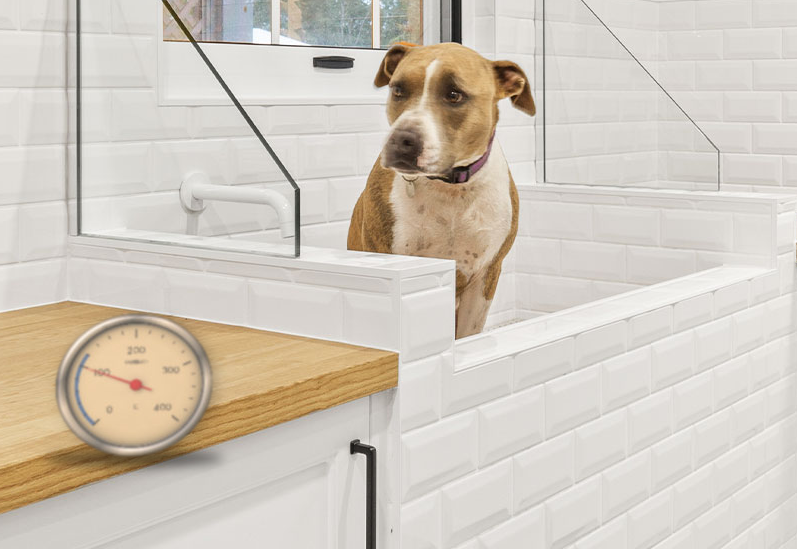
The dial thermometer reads 100 °C
